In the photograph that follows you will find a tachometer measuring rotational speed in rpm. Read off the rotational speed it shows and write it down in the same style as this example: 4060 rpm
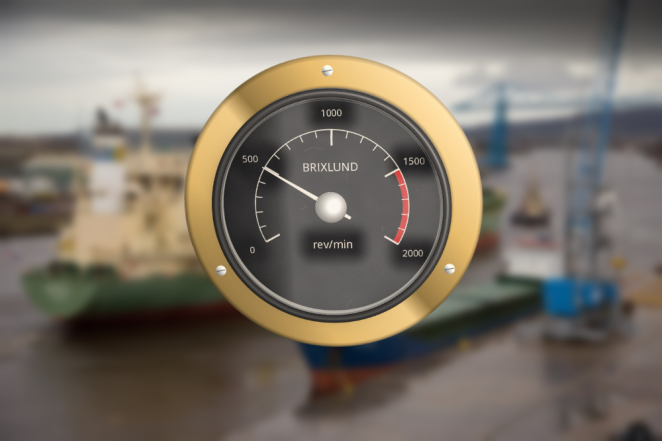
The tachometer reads 500 rpm
